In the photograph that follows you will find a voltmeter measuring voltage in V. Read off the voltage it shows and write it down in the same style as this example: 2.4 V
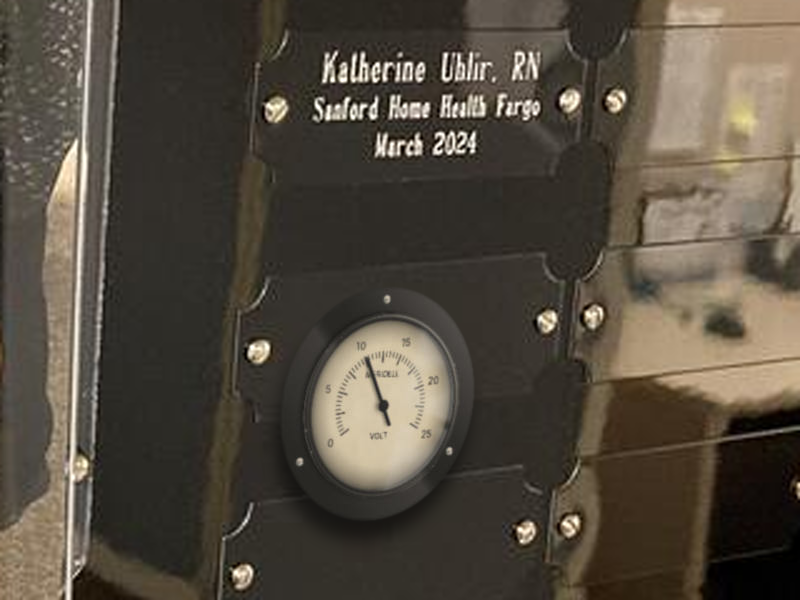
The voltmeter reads 10 V
